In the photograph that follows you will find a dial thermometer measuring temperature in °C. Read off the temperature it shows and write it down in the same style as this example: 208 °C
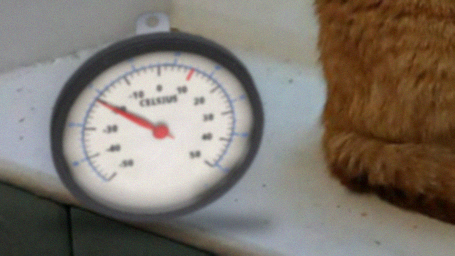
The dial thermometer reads -20 °C
